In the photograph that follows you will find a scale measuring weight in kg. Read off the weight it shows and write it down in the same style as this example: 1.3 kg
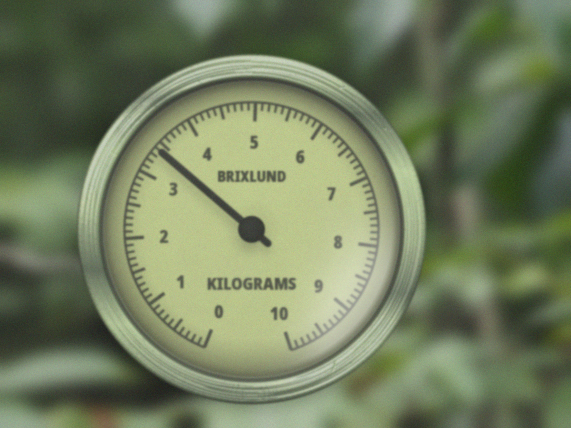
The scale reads 3.4 kg
